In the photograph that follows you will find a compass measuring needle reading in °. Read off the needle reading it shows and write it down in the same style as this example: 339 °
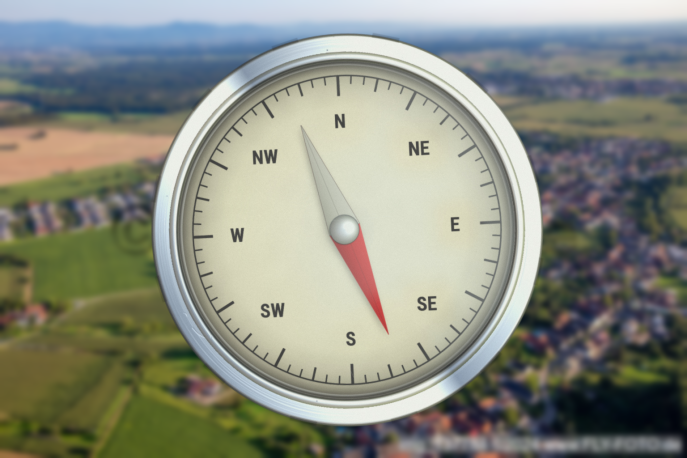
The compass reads 160 °
